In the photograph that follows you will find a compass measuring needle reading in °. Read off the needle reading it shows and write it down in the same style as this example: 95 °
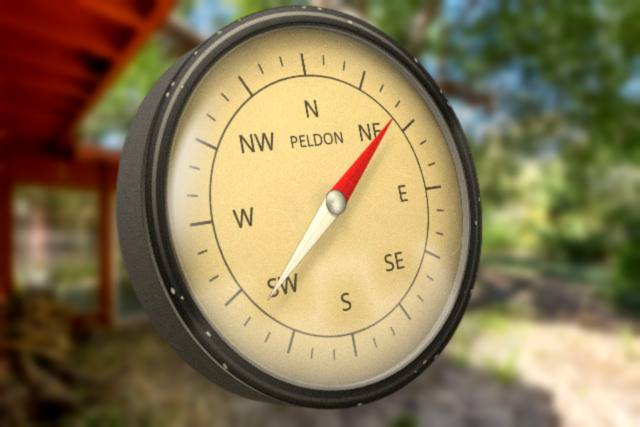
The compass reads 50 °
